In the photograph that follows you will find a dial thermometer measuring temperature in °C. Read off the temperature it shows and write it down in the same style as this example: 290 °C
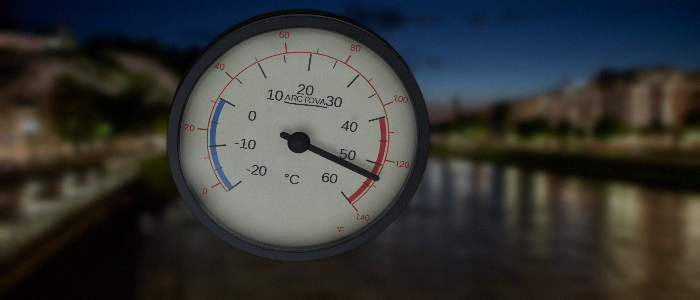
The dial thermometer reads 52.5 °C
